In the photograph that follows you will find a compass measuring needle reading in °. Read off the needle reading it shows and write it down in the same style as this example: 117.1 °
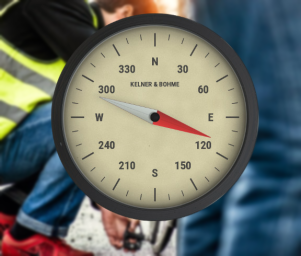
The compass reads 110 °
